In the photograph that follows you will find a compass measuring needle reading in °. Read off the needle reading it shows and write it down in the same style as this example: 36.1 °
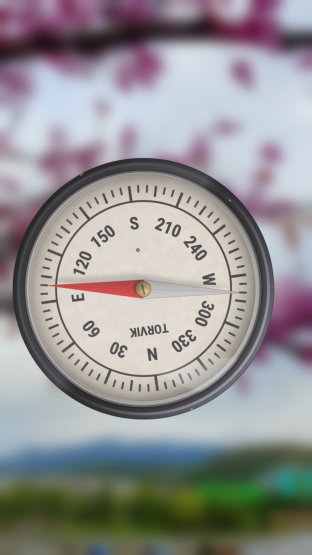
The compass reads 100 °
